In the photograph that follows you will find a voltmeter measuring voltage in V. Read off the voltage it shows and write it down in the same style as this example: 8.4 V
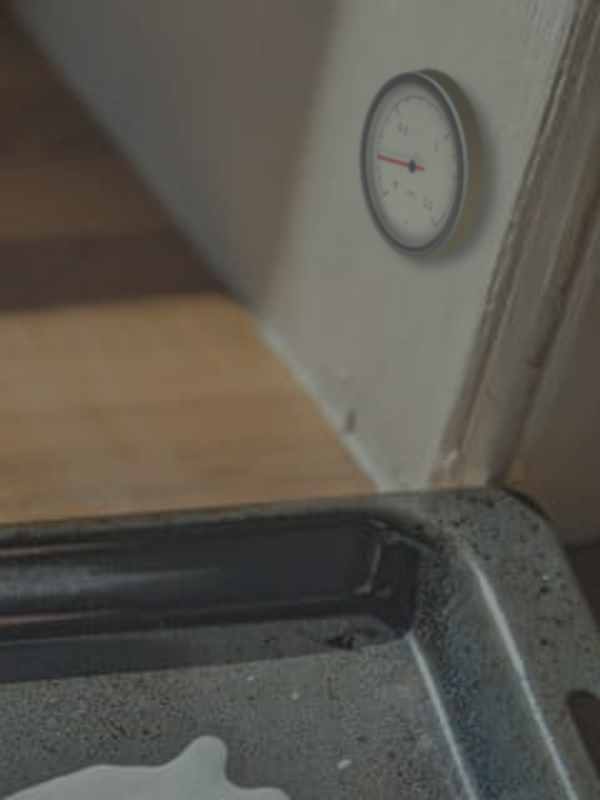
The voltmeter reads 0.2 V
